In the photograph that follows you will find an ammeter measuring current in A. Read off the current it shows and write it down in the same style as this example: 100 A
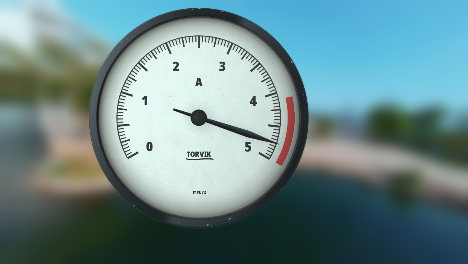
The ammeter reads 4.75 A
